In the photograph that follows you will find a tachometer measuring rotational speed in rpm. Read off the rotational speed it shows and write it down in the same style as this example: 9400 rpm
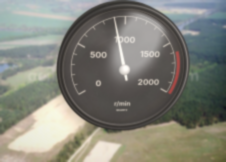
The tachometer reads 900 rpm
